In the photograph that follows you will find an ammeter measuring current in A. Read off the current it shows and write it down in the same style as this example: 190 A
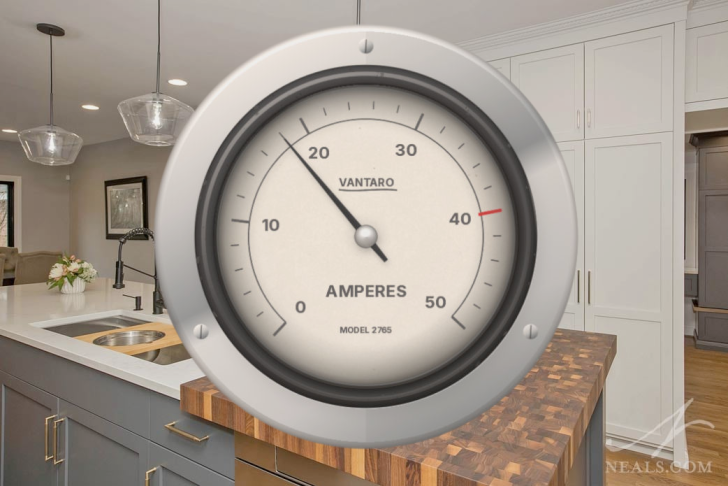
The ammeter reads 18 A
